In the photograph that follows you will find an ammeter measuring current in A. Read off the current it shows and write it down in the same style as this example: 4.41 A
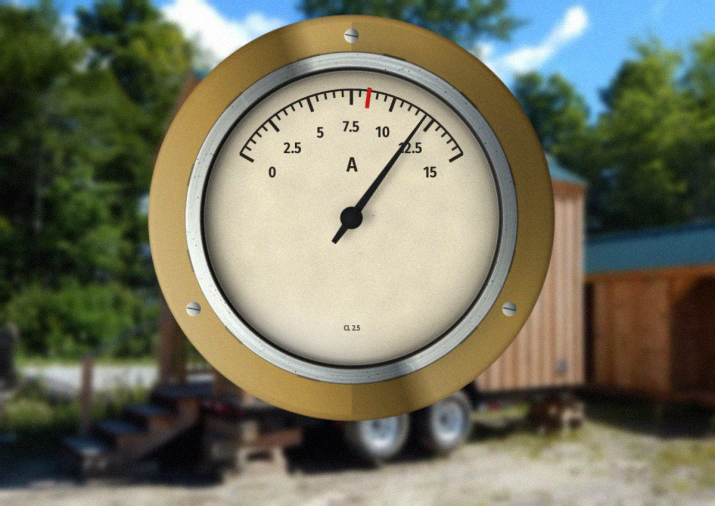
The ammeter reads 12 A
